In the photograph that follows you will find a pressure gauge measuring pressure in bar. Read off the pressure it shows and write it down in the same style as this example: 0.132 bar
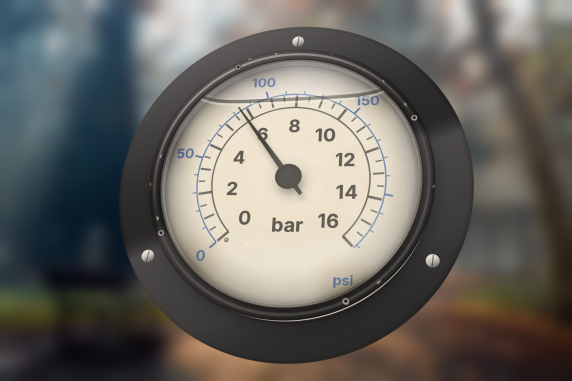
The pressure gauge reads 5.75 bar
